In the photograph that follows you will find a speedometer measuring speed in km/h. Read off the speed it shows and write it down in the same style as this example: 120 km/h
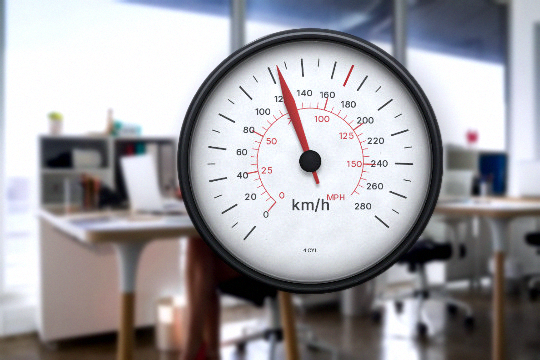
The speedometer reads 125 km/h
